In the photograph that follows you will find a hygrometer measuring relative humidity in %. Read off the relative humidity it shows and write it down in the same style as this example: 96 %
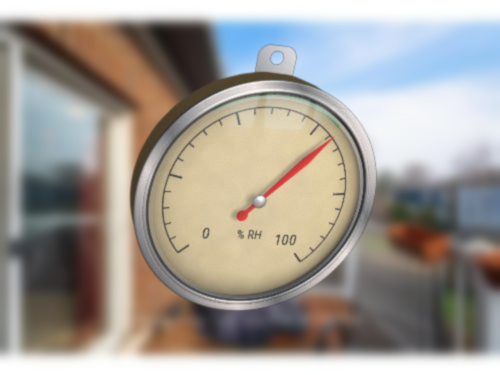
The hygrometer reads 64 %
